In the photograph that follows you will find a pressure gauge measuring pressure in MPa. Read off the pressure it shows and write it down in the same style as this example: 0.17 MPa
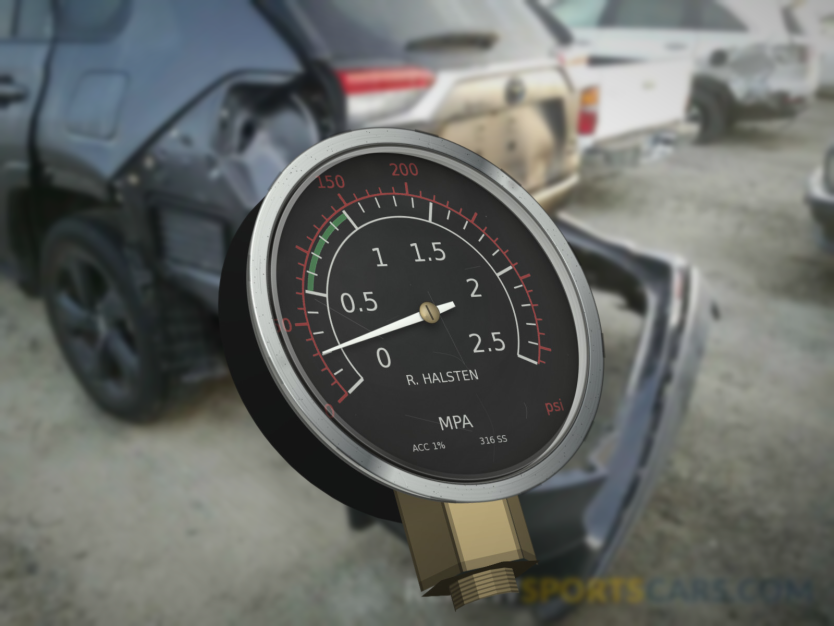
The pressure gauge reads 0.2 MPa
